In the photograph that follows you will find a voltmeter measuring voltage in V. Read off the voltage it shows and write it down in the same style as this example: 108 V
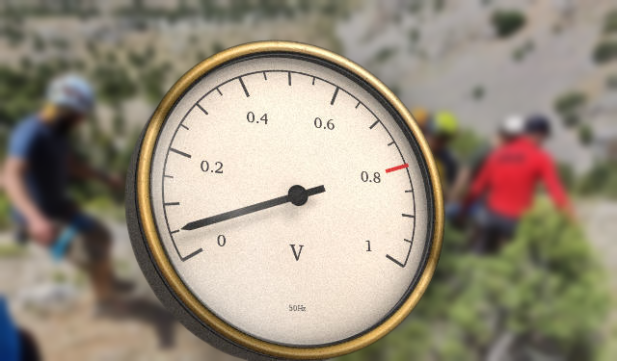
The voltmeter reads 0.05 V
